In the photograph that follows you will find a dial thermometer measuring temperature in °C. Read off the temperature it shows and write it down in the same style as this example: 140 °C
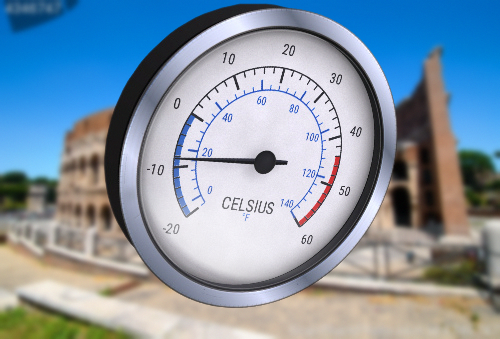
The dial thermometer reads -8 °C
